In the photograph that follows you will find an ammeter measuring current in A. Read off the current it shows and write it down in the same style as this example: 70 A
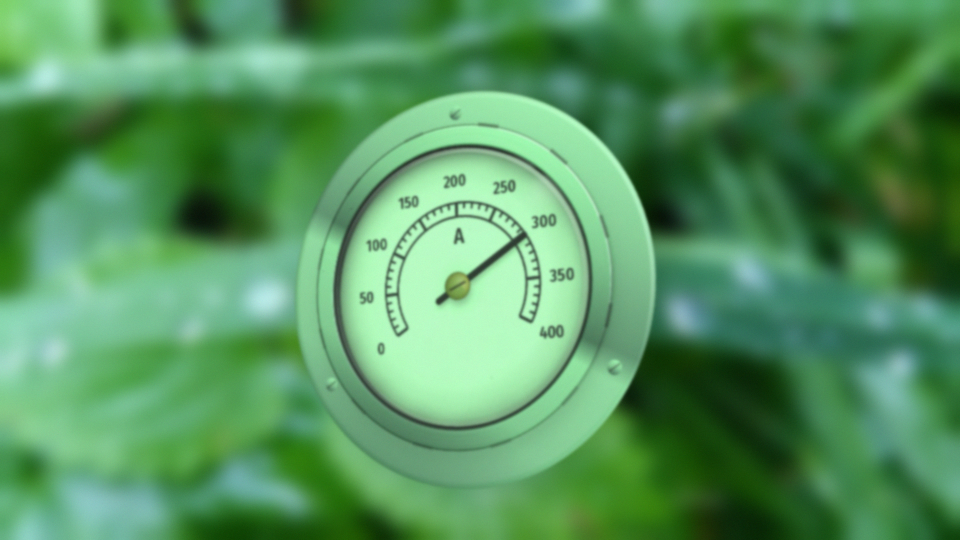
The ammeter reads 300 A
